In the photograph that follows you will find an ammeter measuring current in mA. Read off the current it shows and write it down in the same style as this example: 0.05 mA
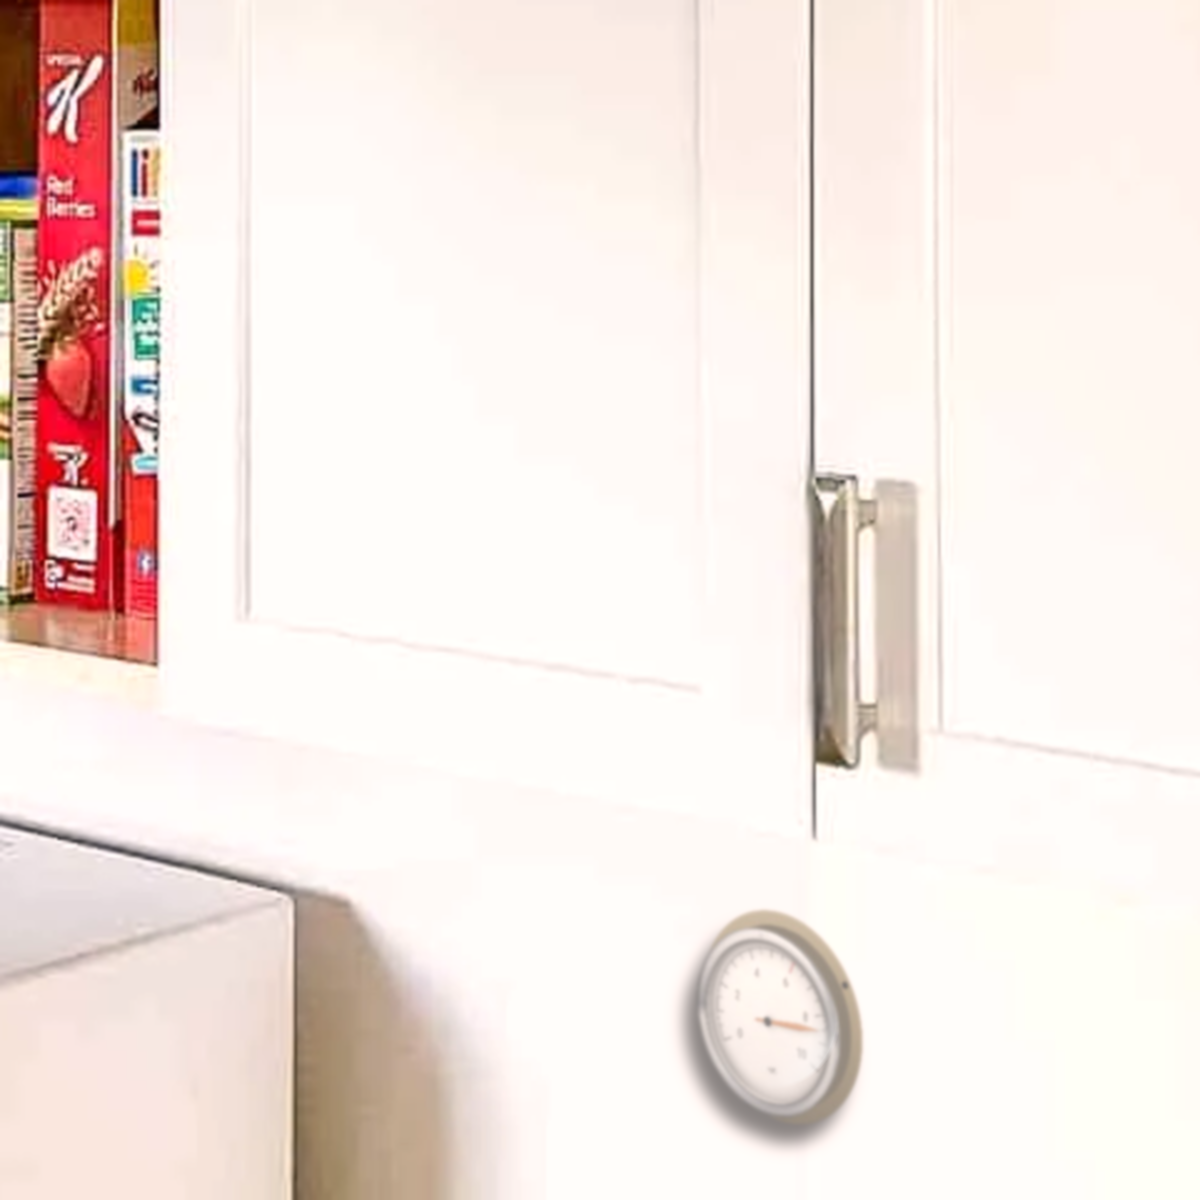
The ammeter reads 8.5 mA
